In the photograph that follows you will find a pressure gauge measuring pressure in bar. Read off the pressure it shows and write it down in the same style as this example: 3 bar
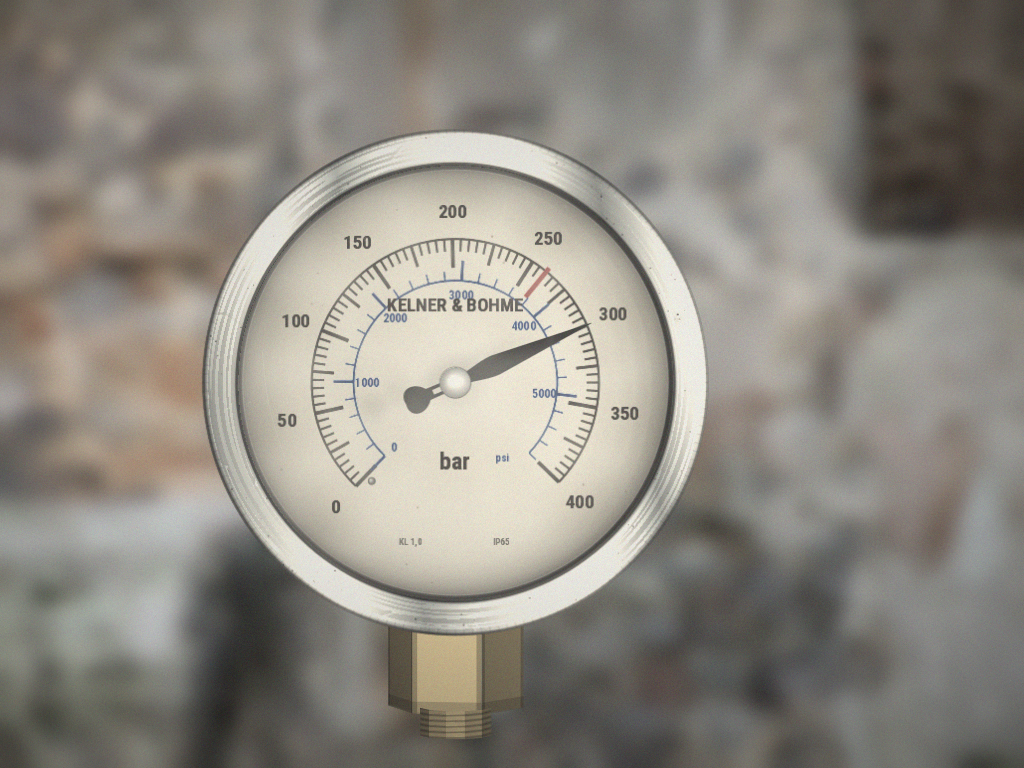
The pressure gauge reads 300 bar
